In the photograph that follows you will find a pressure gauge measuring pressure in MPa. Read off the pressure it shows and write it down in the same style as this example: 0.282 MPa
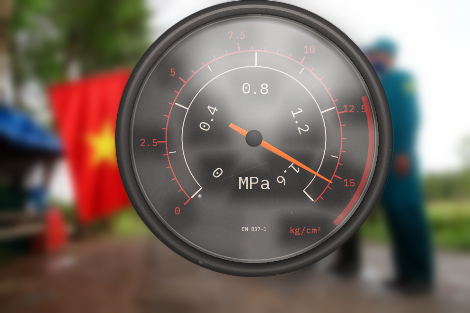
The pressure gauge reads 1.5 MPa
